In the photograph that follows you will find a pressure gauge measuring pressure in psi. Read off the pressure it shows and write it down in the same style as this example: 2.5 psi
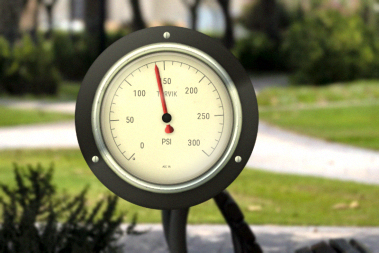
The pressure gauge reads 140 psi
